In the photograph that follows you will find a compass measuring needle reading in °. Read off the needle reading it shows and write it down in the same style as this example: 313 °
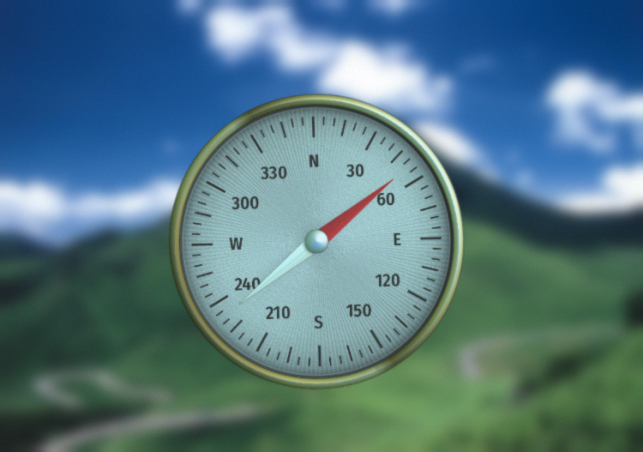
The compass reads 52.5 °
